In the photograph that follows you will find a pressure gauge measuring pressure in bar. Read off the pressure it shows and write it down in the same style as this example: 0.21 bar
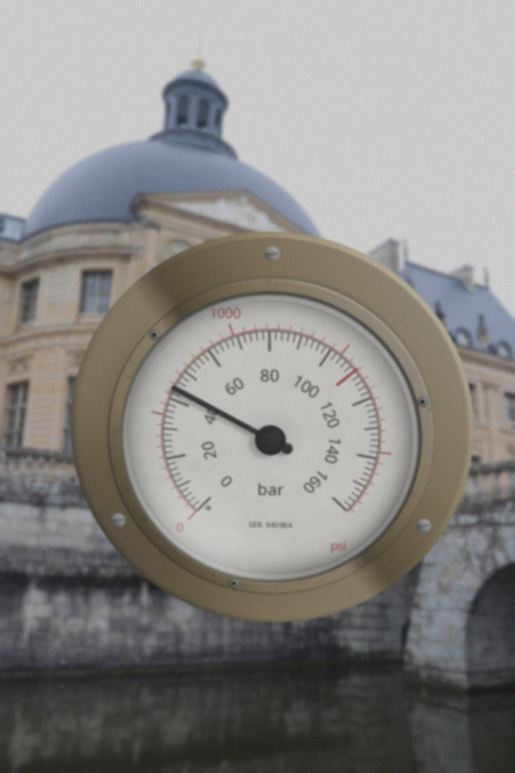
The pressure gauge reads 44 bar
